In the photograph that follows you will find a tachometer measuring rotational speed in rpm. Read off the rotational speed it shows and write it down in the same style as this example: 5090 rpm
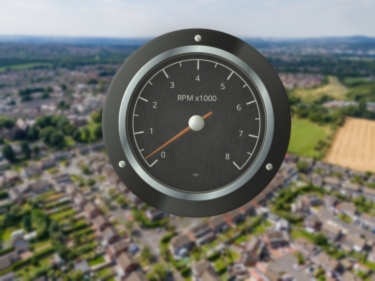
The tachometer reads 250 rpm
